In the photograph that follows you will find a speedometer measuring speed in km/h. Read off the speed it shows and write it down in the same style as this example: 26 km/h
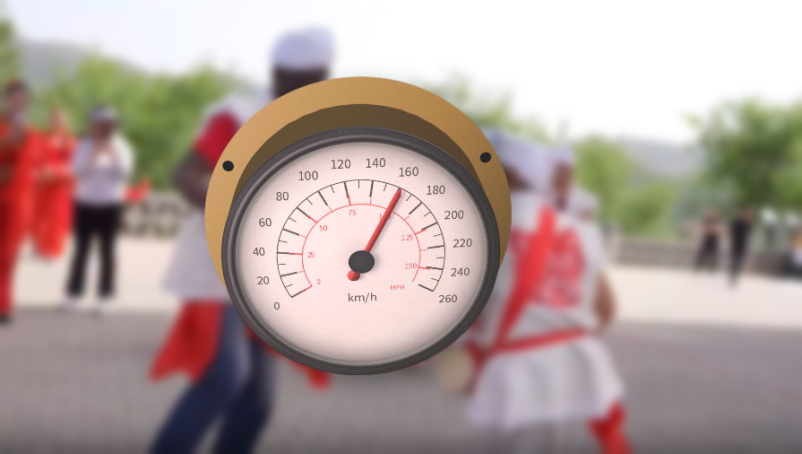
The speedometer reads 160 km/h
